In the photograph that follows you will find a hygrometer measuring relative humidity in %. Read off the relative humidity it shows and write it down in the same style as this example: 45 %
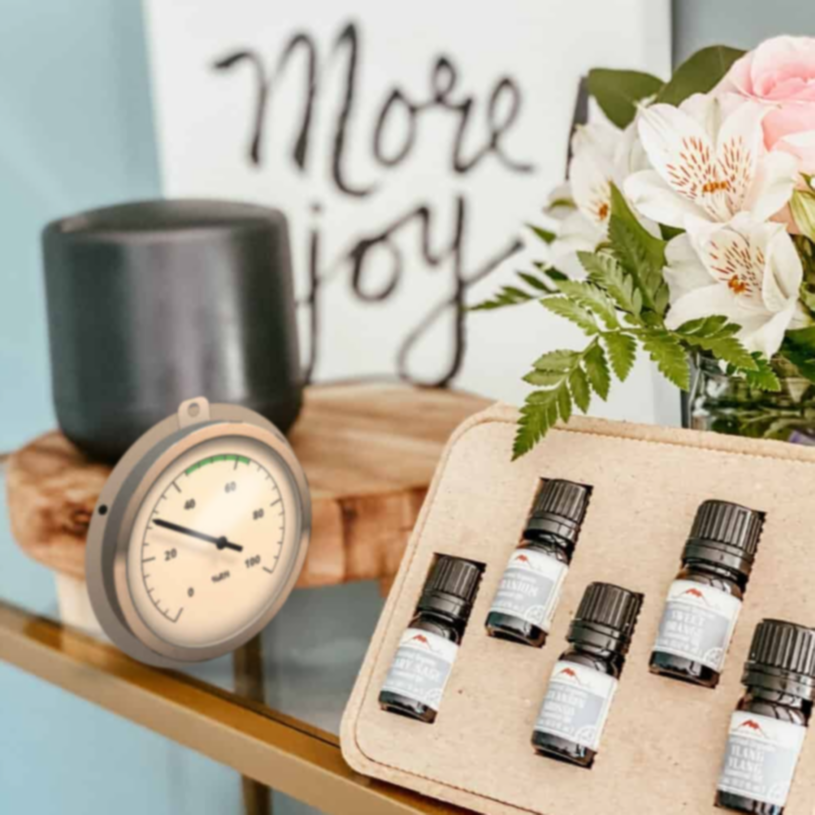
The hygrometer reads 30 %
